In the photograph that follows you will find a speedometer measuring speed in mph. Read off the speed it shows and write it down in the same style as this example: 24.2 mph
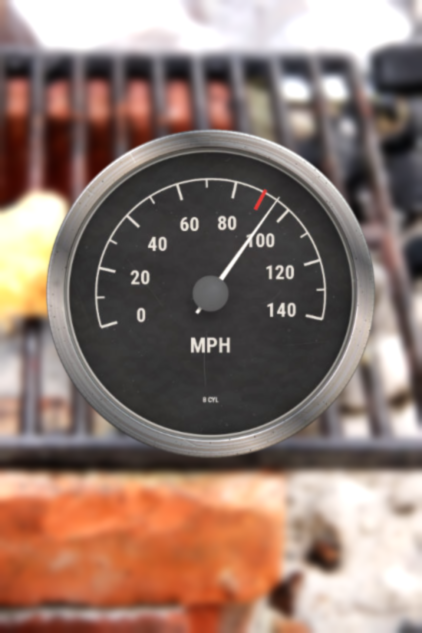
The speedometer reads 95 mph
